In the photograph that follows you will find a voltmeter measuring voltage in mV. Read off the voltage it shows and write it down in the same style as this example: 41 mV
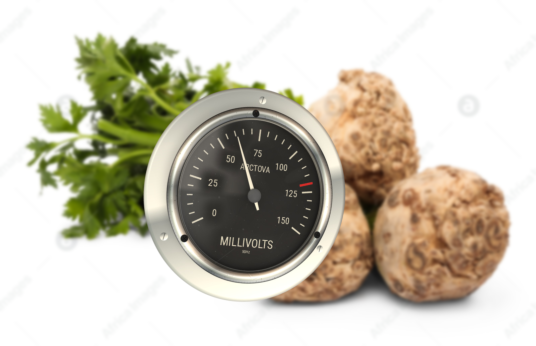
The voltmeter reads 60 mV
